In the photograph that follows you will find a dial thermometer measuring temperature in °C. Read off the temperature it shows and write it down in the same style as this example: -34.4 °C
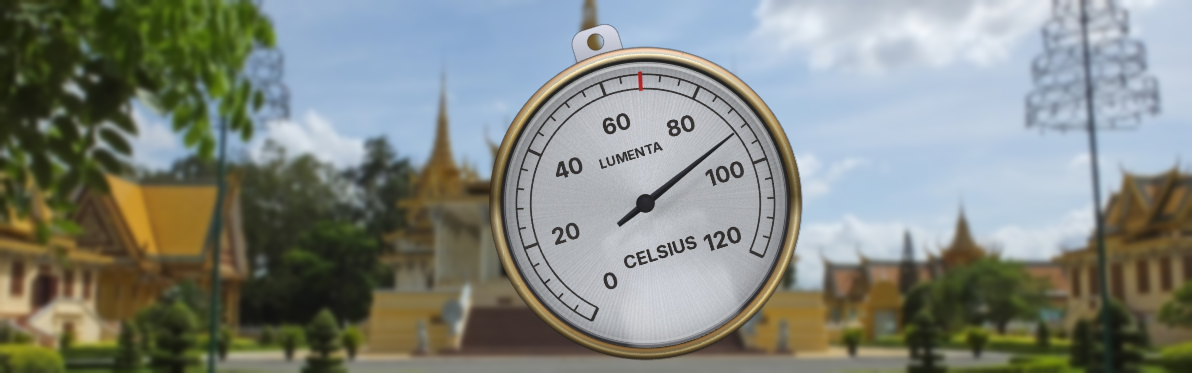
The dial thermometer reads 92 °C
